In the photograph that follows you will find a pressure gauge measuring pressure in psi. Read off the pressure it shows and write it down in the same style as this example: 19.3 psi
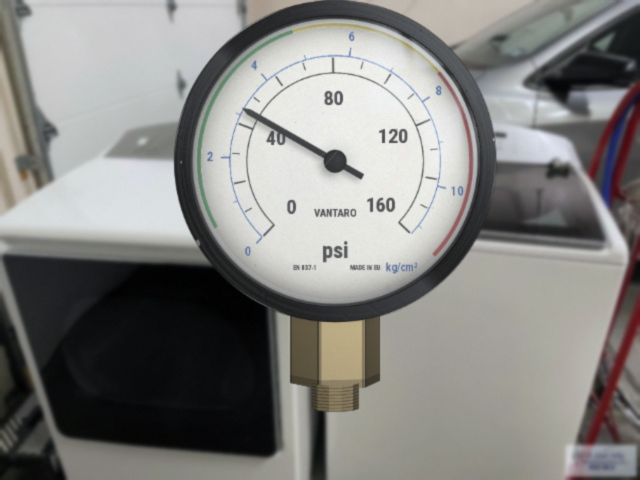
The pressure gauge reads 45 psi
